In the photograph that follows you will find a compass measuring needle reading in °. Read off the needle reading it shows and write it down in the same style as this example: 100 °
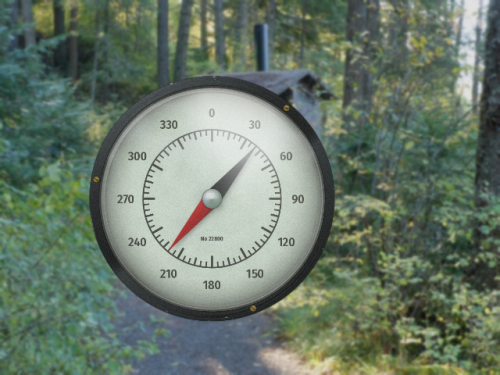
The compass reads 220 °
